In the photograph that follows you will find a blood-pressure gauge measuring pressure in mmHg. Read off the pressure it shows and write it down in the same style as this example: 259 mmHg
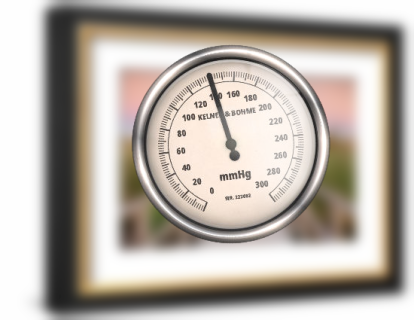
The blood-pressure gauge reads 140 mmHg
